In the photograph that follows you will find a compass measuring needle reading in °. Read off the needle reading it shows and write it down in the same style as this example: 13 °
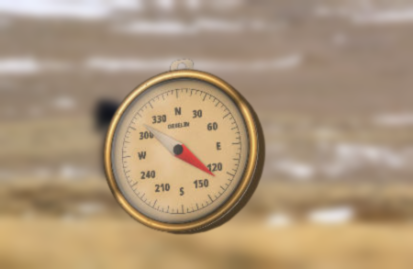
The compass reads 130 °
